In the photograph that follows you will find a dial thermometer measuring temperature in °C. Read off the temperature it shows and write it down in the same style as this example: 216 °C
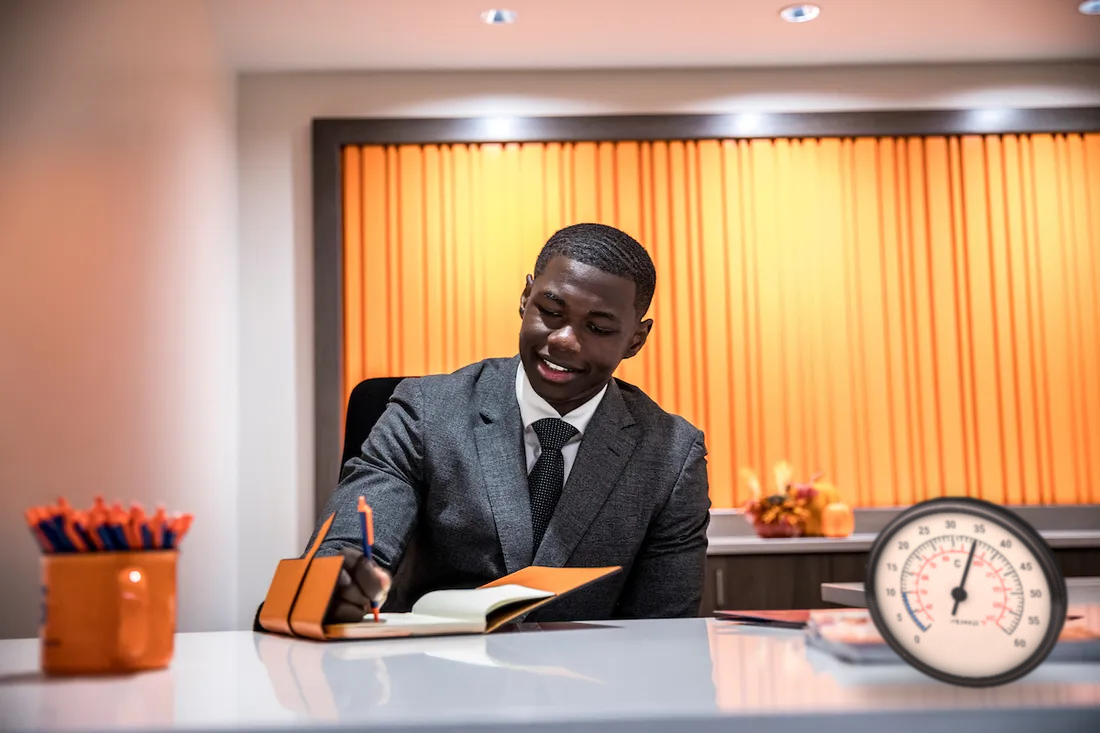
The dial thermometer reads 35 °C
